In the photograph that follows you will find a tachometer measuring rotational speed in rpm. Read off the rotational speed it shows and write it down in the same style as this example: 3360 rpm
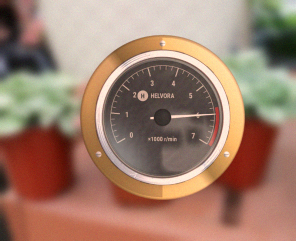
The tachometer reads 6000 rpm
